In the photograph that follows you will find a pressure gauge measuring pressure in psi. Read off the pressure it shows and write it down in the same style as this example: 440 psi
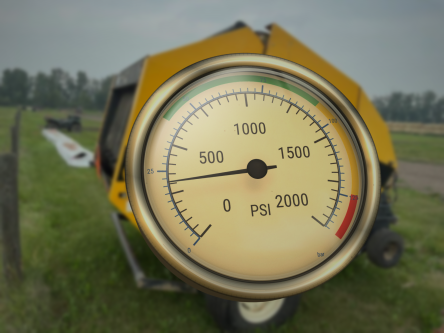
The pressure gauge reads 300 psi
